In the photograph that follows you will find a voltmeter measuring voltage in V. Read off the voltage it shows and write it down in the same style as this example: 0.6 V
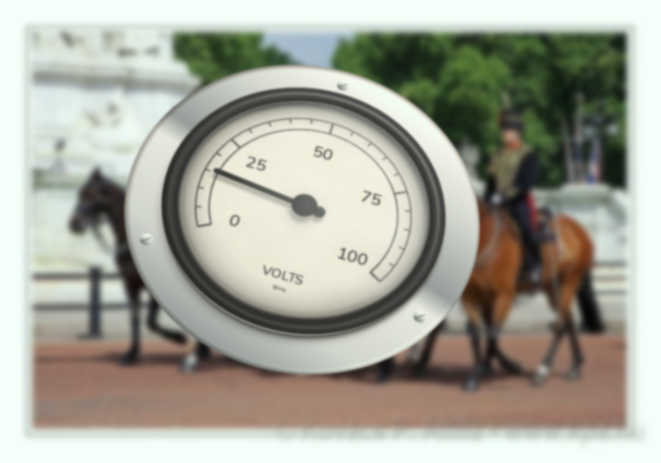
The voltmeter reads 15 V
